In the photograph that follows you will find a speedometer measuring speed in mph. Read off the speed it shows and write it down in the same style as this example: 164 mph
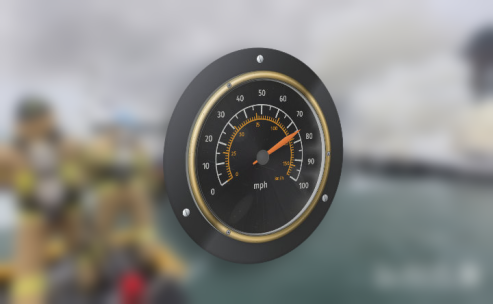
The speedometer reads 75 mph
